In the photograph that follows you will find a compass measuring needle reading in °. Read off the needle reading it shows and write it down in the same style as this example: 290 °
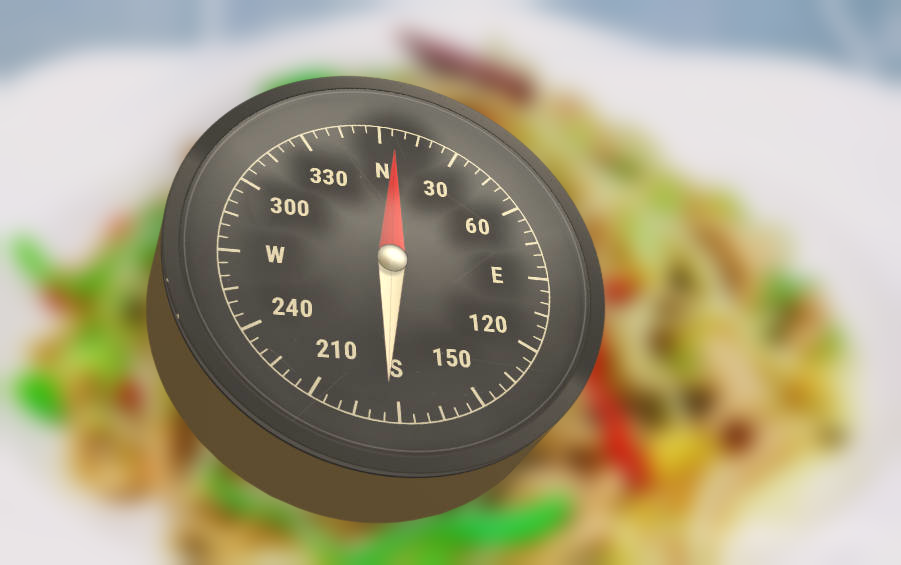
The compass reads 5 °
